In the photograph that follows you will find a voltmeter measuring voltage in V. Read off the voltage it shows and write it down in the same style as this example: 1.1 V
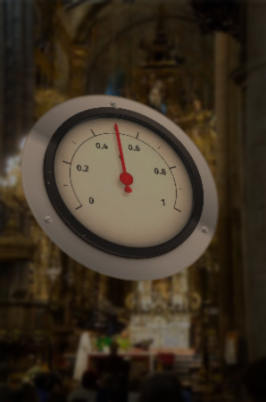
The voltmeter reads 0.5 V
